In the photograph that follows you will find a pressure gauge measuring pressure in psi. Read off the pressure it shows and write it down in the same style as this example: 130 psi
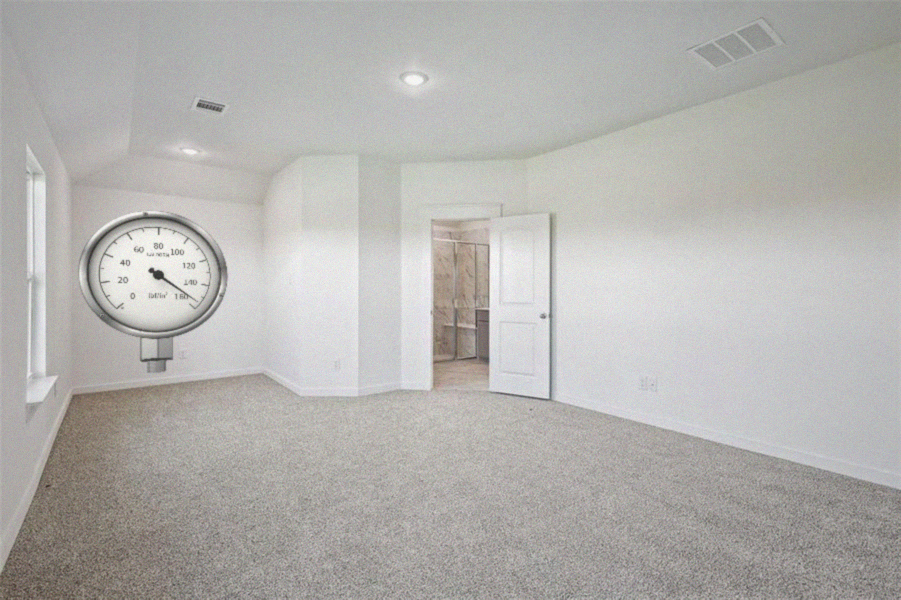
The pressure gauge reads 155 psi
